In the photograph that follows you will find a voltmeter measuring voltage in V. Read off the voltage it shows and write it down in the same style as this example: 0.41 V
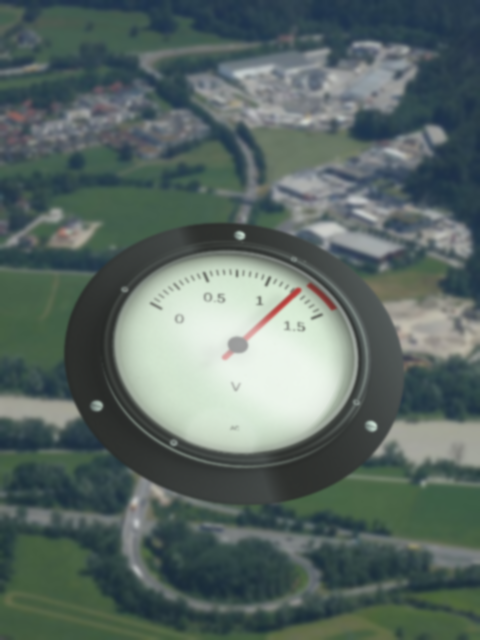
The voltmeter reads 1.25 V
